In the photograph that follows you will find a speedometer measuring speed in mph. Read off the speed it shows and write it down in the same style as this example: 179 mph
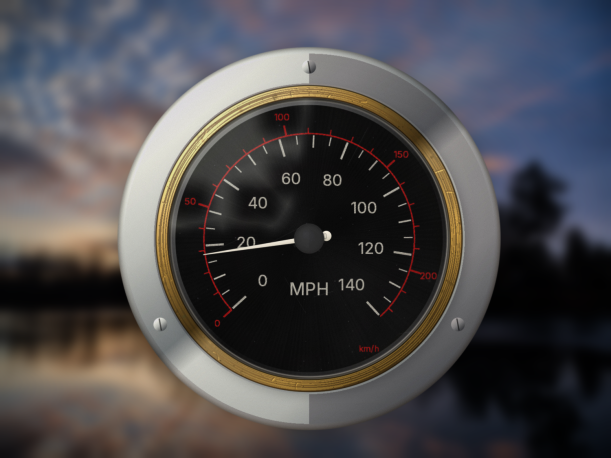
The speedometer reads 17.5 mph
